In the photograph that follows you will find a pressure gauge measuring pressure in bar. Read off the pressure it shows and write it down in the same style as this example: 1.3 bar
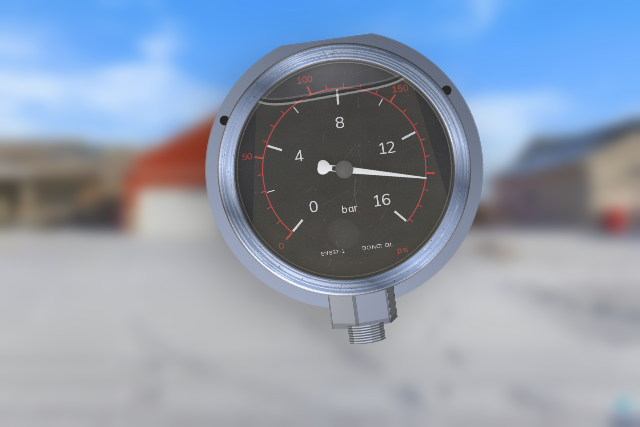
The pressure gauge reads 14 bar
